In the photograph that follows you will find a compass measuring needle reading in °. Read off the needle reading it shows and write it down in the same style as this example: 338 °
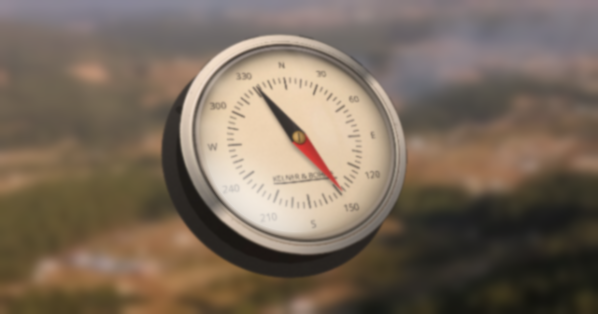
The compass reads 150 °
